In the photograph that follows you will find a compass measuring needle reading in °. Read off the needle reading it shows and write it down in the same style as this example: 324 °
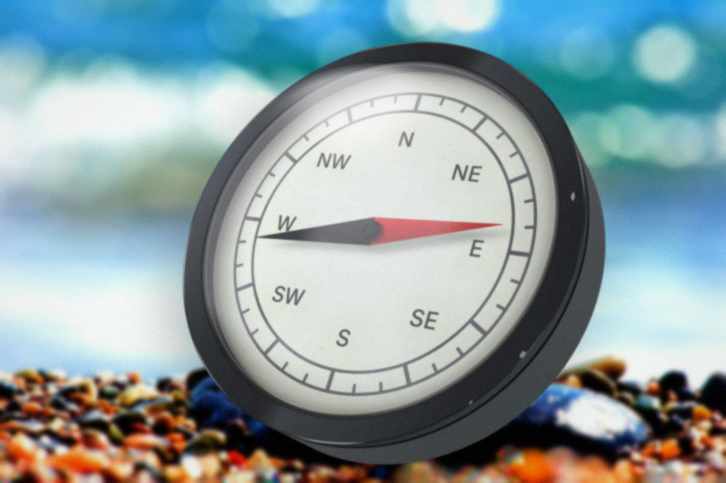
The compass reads 80 °
